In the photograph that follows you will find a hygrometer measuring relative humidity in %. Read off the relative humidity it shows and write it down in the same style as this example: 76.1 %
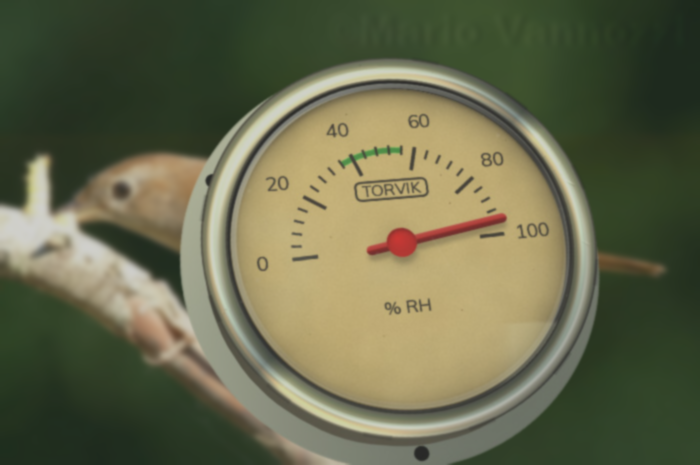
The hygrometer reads 96 %
